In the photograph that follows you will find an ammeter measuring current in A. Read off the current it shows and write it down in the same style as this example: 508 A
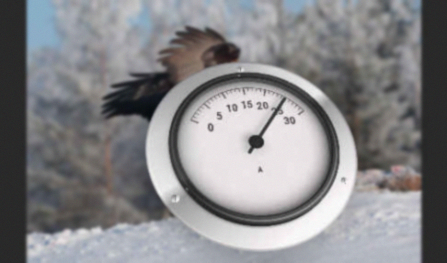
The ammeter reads 25 A
